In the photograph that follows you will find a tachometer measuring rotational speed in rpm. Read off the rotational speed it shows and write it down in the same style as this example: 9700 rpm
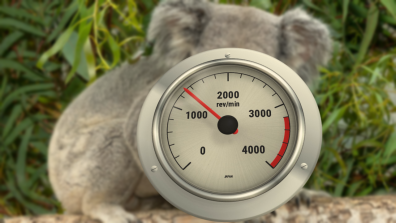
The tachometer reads 1300 rpm
